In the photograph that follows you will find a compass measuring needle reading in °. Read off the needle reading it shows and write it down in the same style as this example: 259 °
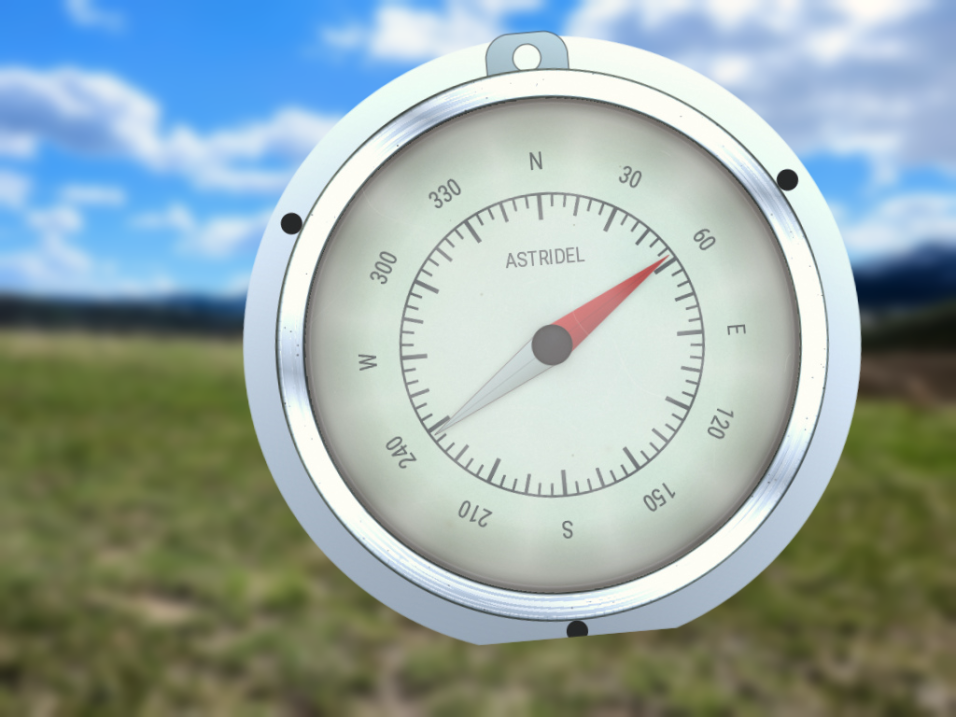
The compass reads 57.5 °
